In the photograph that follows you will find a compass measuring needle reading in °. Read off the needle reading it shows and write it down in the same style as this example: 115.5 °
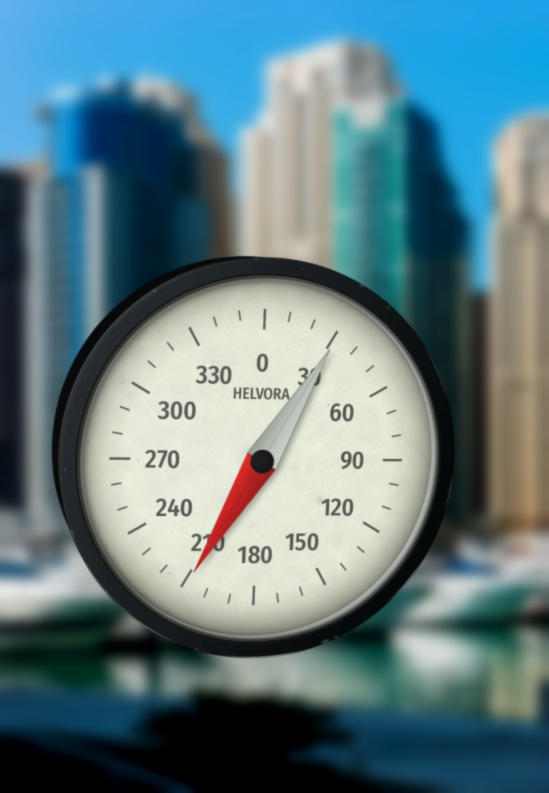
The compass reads 210 °
